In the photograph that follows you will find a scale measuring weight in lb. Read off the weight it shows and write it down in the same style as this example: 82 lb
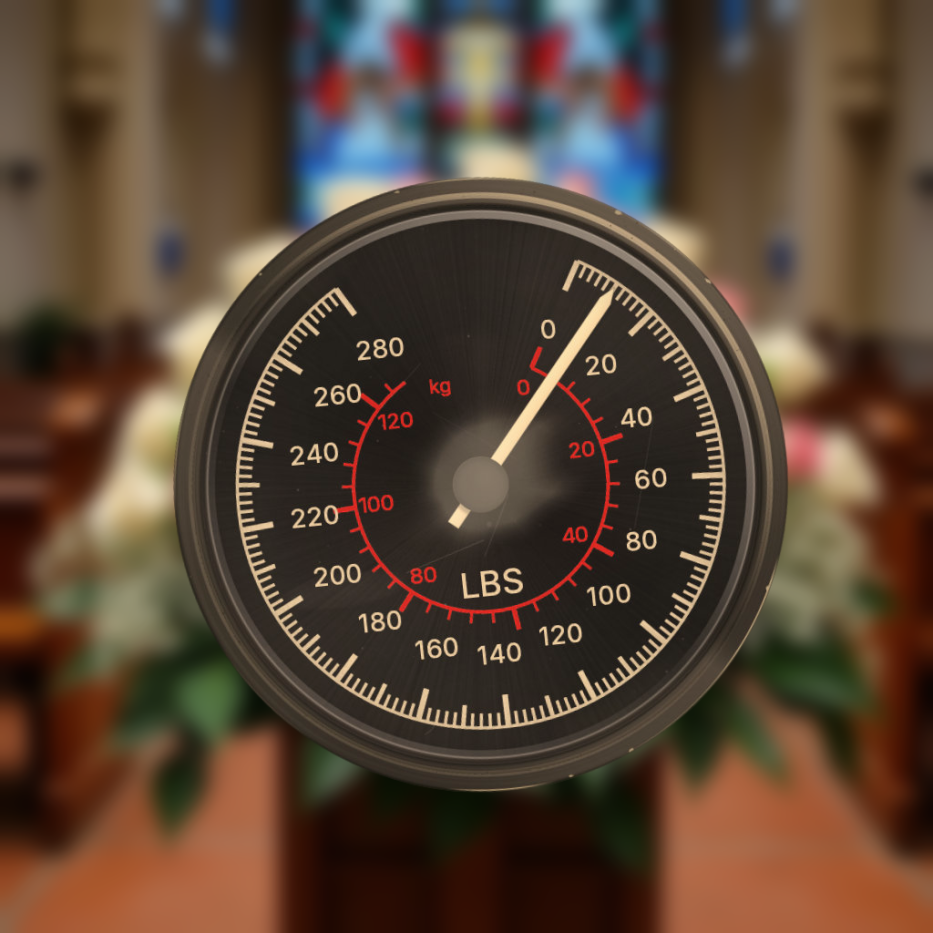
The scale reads 10 lb
